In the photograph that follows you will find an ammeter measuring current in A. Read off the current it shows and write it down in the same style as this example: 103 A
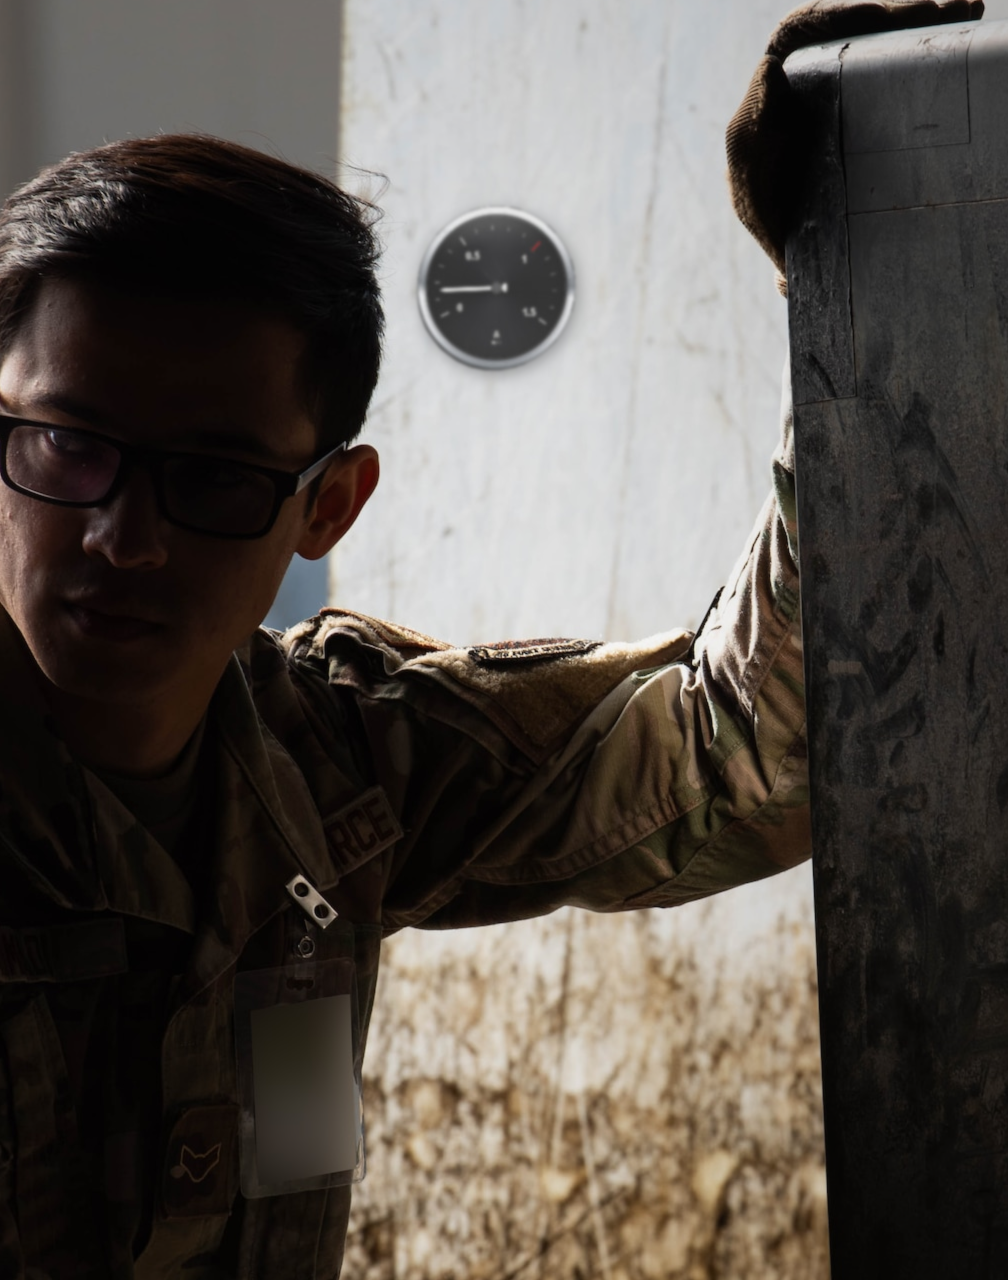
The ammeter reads 0.15 A
